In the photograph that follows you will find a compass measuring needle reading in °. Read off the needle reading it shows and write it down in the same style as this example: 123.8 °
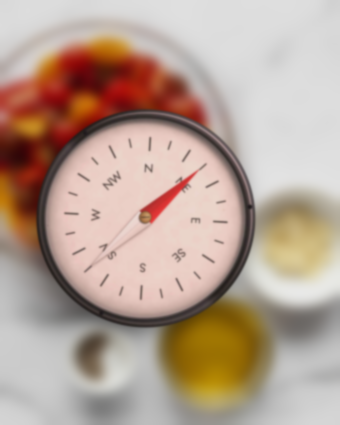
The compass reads 45 °
